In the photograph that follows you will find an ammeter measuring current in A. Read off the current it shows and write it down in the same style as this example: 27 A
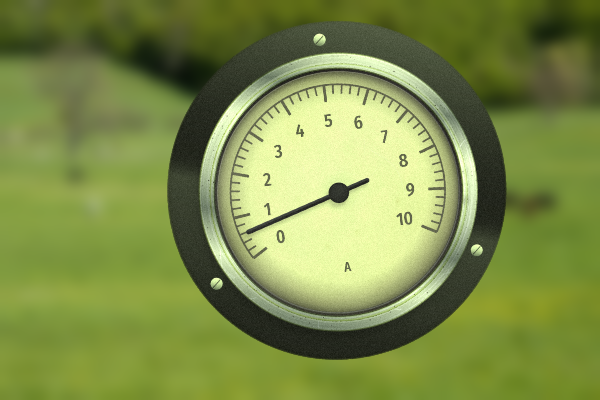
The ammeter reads 0.6 A
